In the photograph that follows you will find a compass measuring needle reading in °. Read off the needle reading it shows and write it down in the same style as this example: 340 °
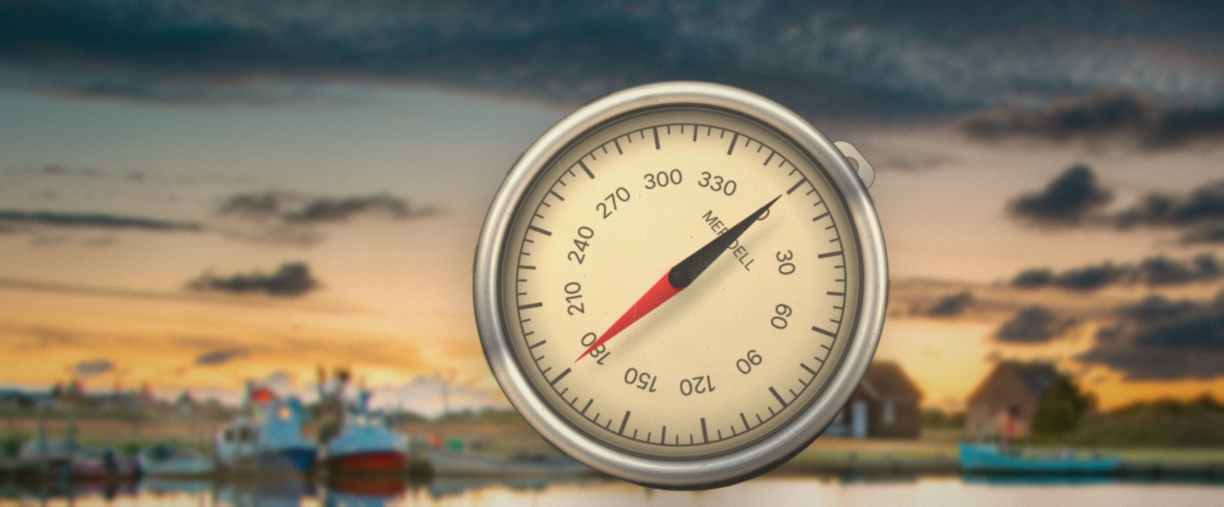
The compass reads 180 °
